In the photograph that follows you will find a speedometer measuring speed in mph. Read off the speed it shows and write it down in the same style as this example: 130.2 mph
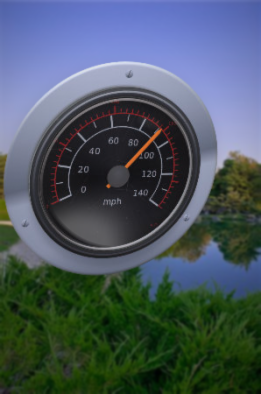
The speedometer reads 90 mph
